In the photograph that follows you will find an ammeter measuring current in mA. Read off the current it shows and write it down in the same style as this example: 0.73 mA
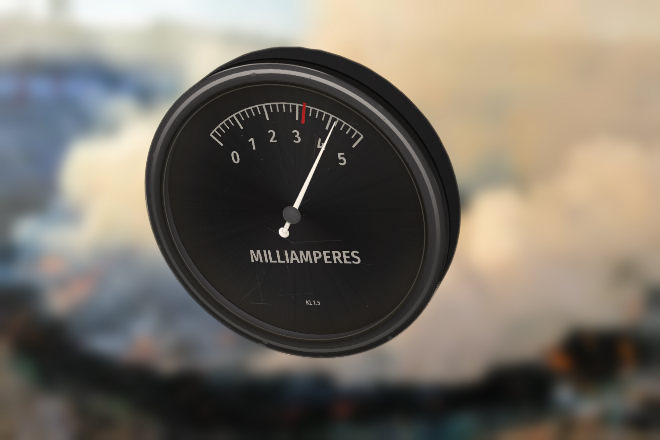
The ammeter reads 4.2 mA
